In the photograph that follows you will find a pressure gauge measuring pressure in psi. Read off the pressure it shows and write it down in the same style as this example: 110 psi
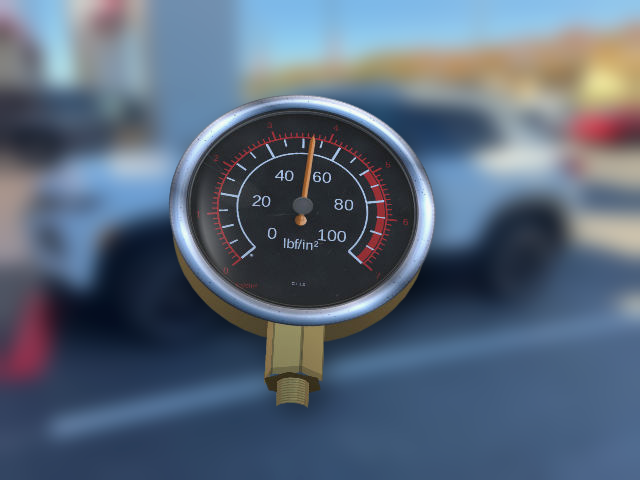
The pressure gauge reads 52.5 psi
